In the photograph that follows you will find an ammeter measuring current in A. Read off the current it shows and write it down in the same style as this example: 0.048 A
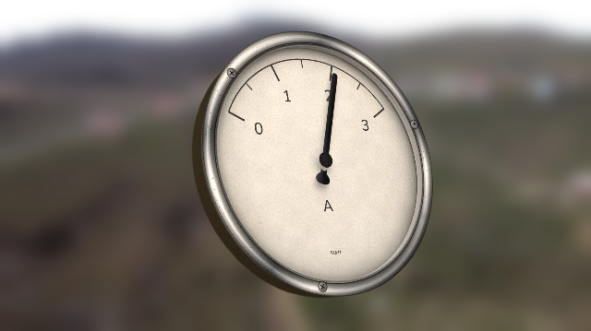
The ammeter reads 2 A
